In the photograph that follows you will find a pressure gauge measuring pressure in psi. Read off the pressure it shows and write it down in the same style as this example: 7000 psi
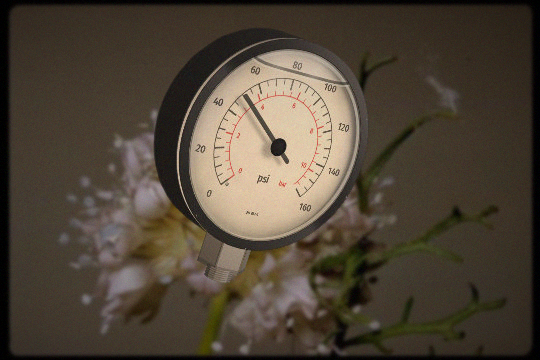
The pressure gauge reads 50 psi
